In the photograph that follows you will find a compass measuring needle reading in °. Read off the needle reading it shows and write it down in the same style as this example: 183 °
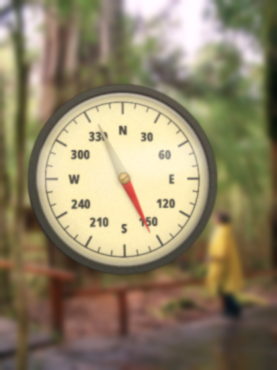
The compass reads 155 °
